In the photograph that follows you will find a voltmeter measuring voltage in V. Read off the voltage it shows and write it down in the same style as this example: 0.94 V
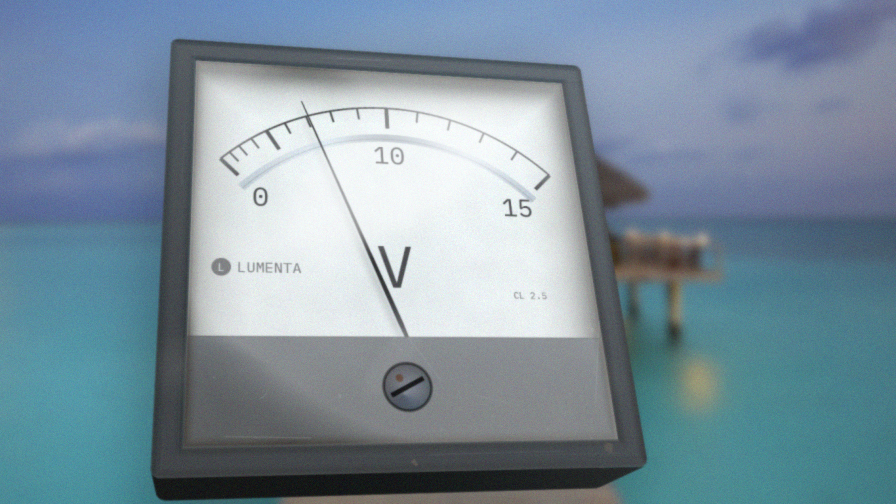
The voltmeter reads 7 V
